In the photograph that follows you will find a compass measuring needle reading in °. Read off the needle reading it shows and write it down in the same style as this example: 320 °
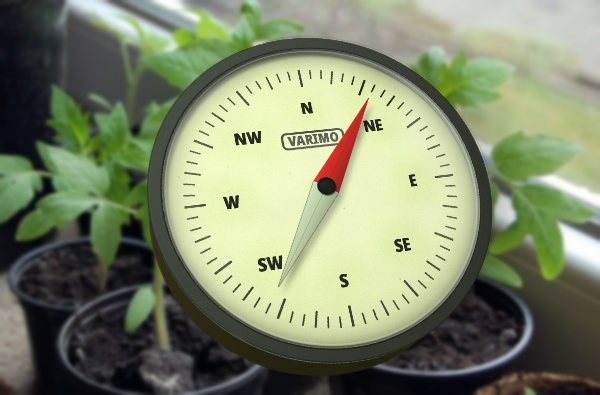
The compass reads 35 °
